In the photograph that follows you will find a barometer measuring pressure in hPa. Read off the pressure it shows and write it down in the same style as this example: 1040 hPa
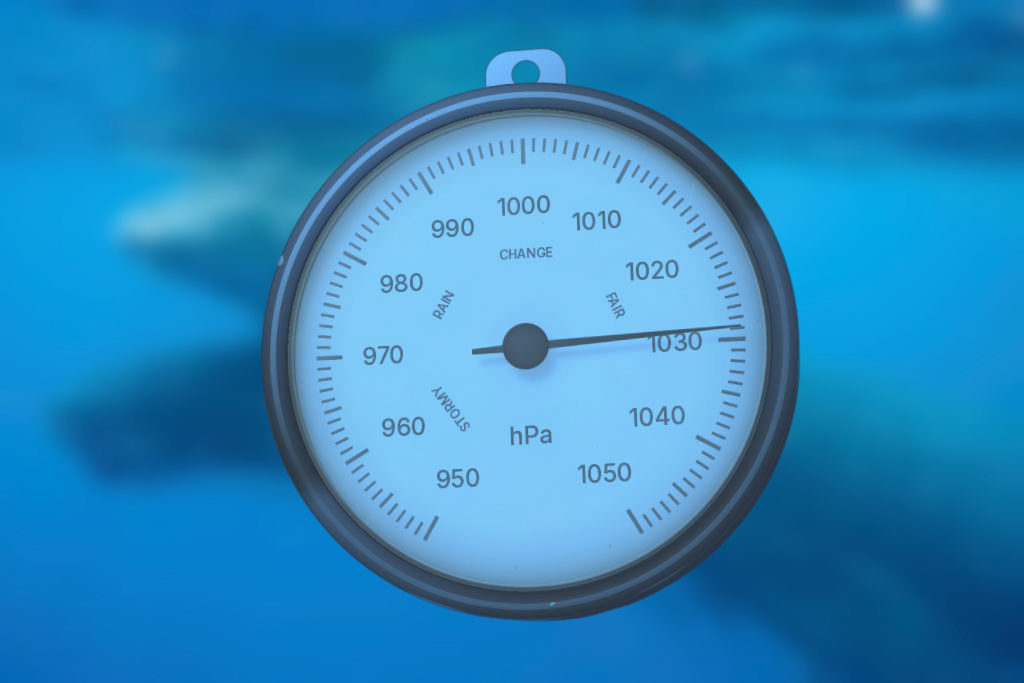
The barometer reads 1029 hPa
